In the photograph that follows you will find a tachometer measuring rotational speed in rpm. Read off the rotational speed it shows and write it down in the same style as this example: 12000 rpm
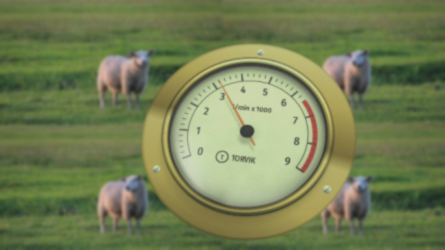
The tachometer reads 3200 rpm
